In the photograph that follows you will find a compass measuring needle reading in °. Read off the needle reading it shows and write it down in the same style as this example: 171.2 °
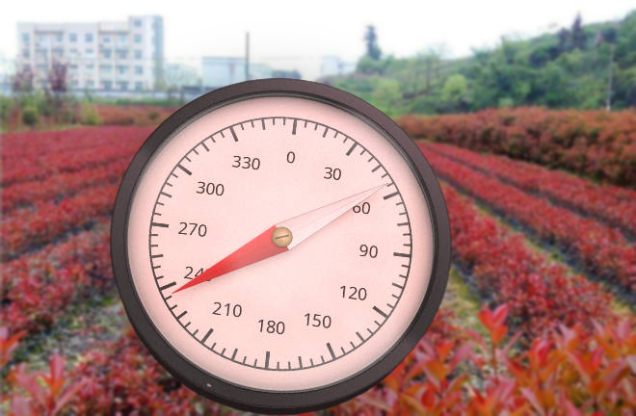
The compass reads 235 °
